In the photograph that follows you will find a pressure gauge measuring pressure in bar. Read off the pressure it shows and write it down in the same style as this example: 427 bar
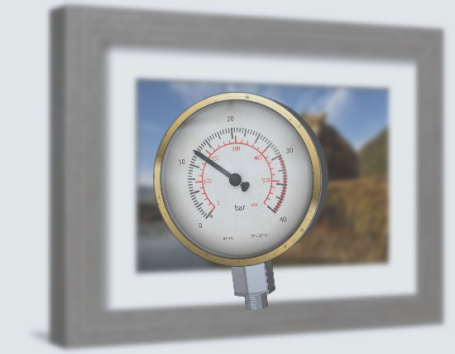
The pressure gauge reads 12.5 bar
